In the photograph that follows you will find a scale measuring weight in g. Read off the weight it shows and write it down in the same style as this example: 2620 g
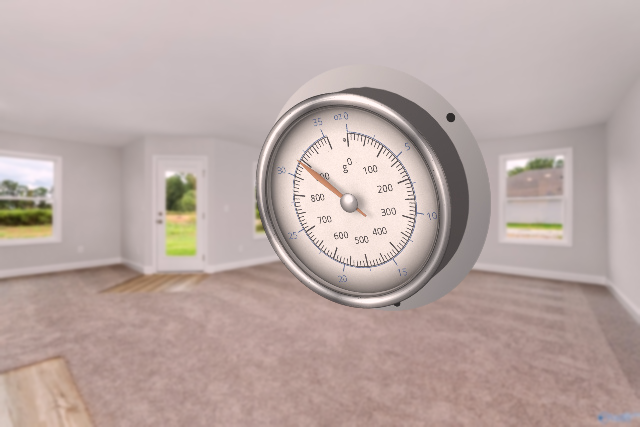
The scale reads 900 g
